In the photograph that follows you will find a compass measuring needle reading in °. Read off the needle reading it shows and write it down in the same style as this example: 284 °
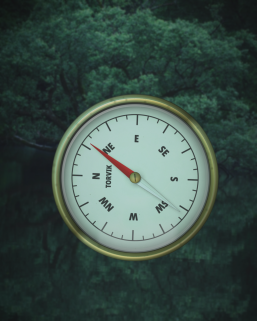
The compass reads 35 °
